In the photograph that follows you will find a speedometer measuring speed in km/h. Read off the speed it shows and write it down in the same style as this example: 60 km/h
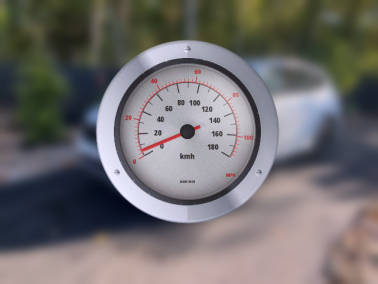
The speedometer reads 5 km/h
